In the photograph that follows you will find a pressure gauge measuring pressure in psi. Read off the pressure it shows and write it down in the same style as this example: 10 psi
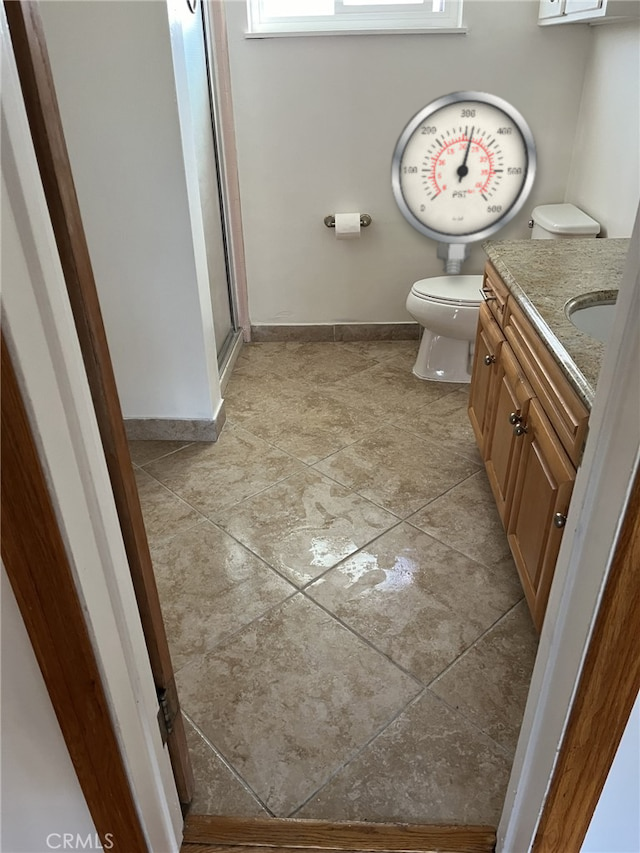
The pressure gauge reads 320 psi
